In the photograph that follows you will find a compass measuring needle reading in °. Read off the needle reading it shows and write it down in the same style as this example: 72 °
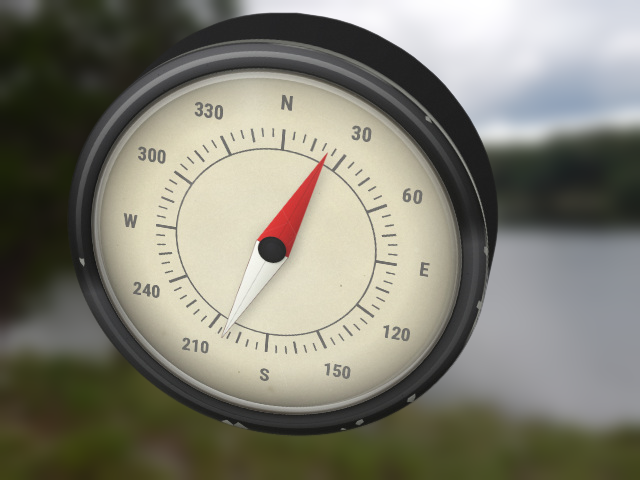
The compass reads 22.5 °
